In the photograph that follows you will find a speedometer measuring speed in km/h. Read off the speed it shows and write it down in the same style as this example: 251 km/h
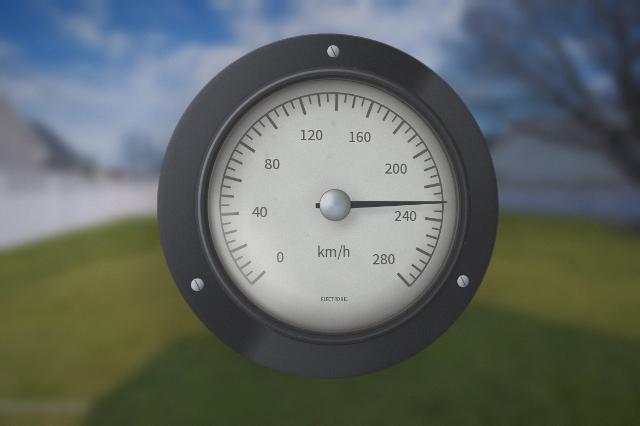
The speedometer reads 230 km/h
